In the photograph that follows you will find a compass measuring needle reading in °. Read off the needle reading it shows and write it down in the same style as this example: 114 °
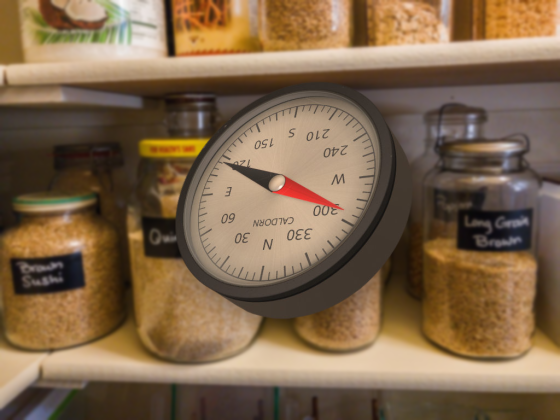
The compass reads 295 °
